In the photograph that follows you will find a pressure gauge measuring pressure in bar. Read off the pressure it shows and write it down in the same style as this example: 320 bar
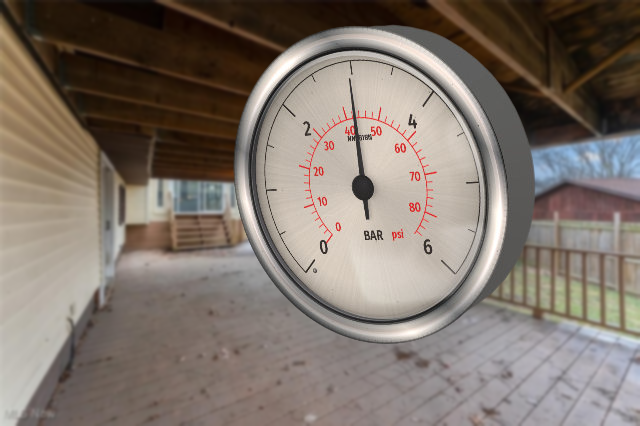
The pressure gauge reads 3 bar
